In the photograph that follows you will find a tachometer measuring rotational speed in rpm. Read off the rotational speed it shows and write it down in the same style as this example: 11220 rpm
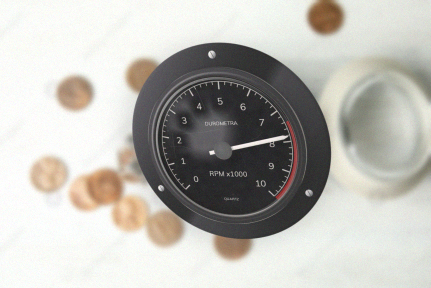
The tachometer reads 7800 rpm
